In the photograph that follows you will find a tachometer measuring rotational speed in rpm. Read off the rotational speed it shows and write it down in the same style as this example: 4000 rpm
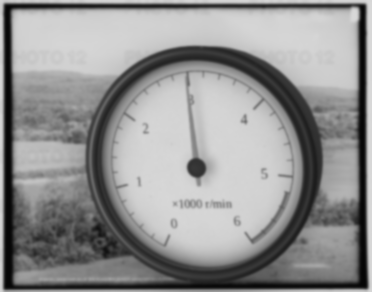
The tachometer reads 3000 rpm
